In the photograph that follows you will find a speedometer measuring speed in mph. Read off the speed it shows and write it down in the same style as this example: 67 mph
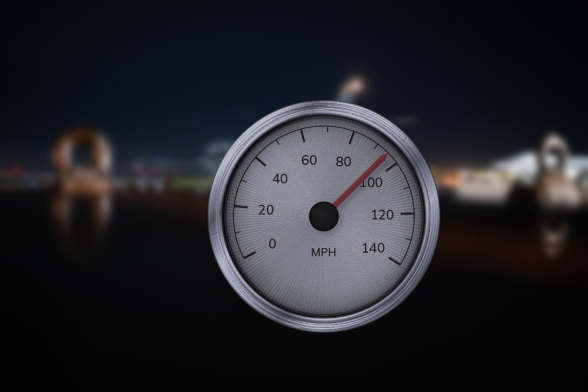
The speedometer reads 95 mph
